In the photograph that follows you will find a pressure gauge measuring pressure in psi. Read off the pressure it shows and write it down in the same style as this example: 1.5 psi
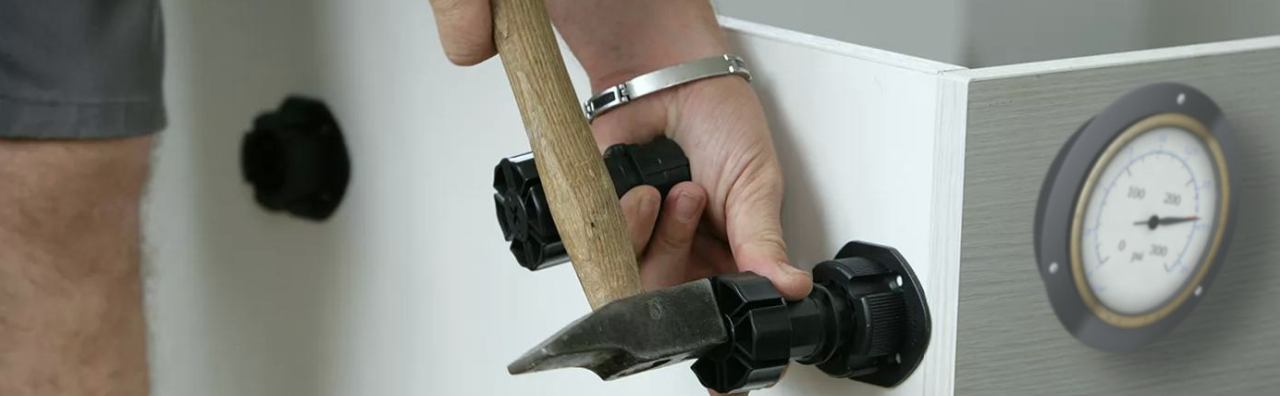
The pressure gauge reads 240 psi
